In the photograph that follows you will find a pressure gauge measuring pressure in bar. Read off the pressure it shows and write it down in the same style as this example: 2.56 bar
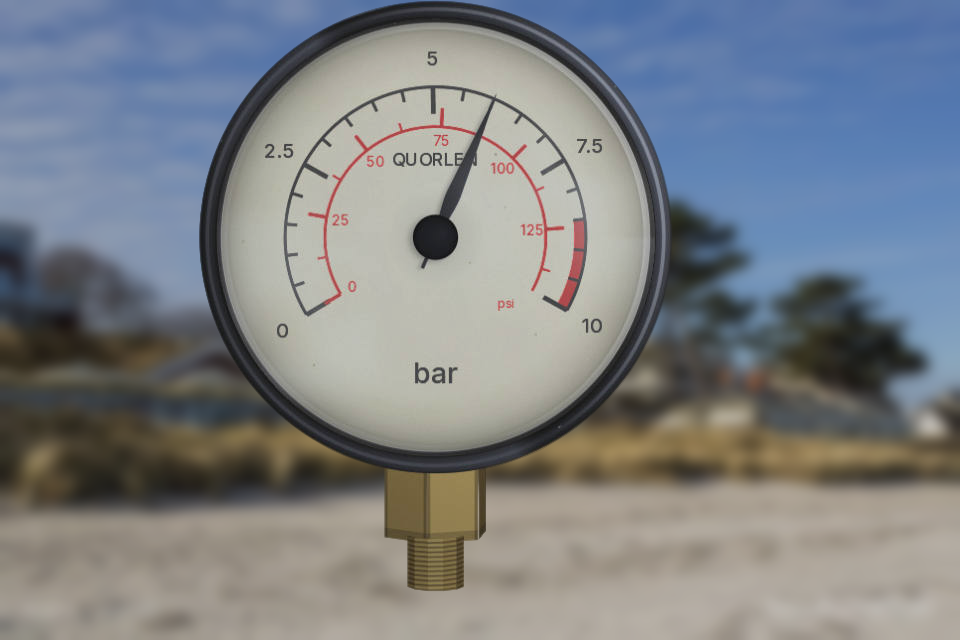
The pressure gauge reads 6 bar
